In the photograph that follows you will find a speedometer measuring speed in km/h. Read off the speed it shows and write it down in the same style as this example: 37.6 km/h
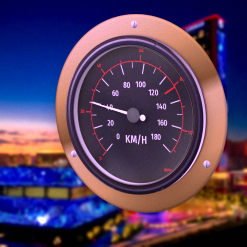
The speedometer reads 40 km/h
